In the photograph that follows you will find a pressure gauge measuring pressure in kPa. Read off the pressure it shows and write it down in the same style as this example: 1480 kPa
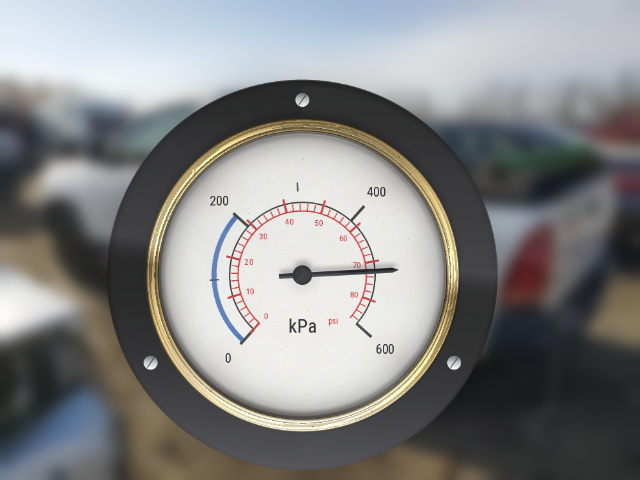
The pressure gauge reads 500 kPa
